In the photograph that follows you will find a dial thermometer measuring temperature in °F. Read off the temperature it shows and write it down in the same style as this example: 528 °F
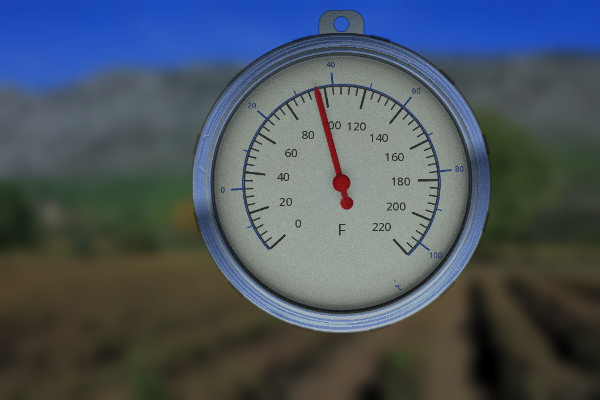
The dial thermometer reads 96 °F
